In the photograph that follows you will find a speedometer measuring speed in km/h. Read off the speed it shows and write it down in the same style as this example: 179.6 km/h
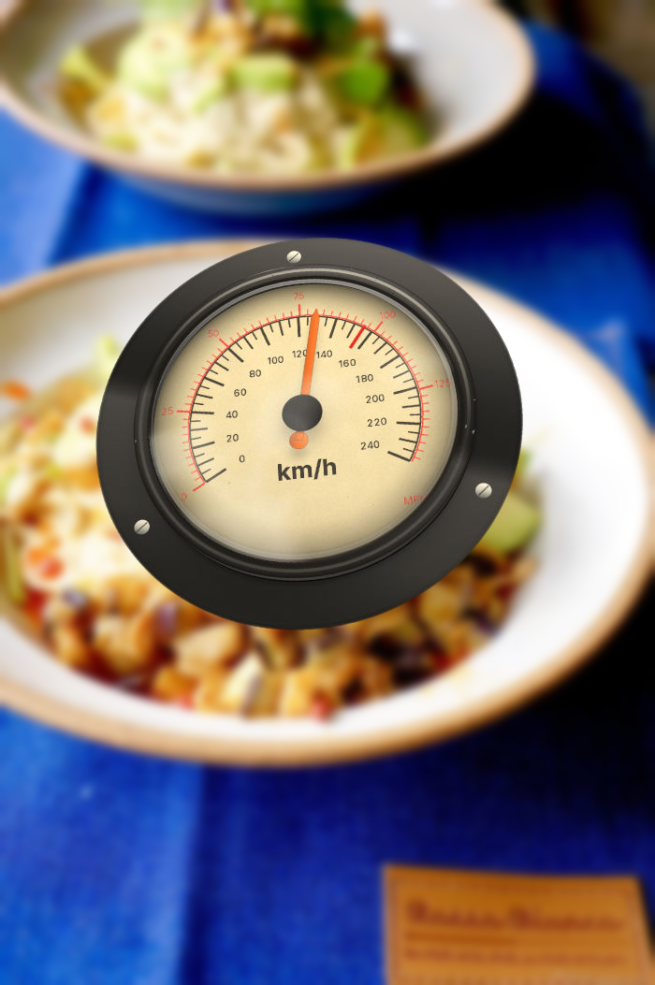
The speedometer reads 130 km/h
